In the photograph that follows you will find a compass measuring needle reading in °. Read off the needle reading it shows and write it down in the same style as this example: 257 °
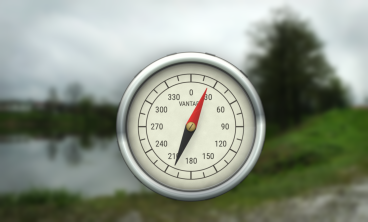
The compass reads 22.5 °
